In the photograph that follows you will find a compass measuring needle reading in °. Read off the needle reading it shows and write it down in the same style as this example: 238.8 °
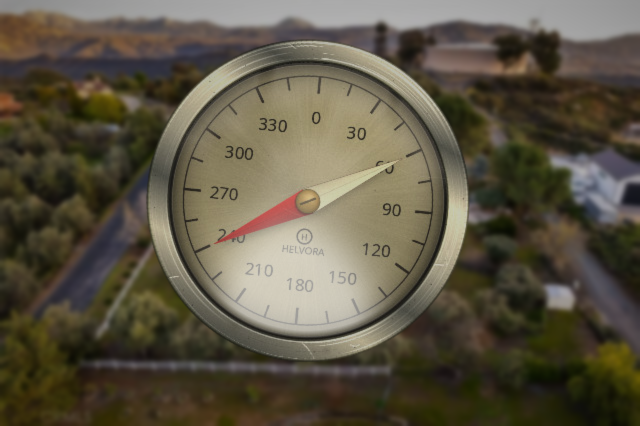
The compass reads 240 °
